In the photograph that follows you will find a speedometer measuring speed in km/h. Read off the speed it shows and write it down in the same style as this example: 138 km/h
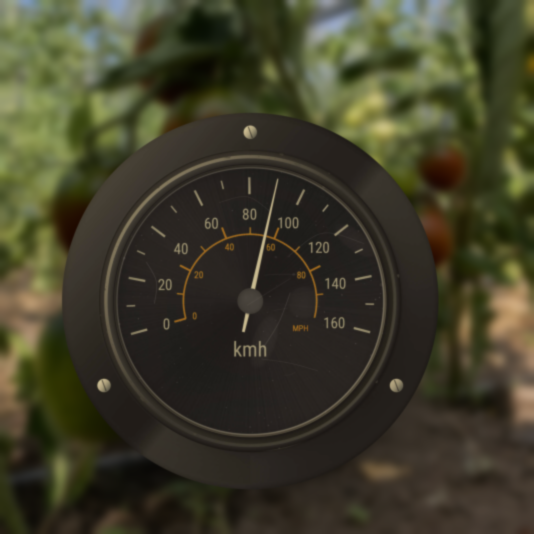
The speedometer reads 90 km/h
